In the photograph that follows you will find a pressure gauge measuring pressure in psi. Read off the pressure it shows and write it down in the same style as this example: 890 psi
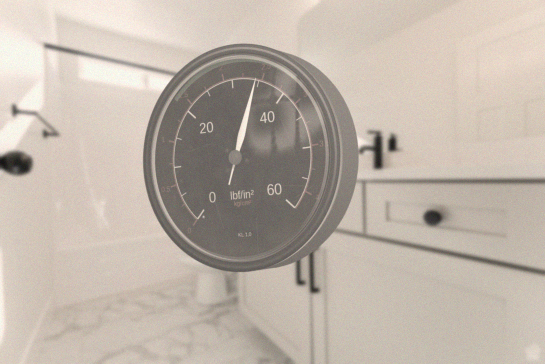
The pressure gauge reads 35 psi
